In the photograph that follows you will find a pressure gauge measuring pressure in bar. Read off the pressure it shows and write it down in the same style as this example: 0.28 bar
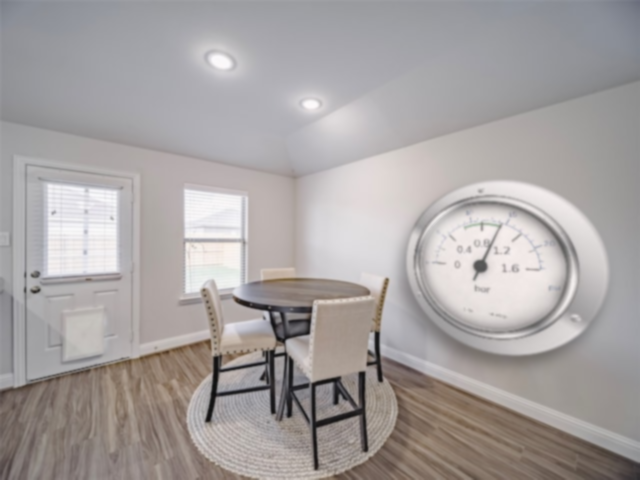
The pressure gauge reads 1 bar
